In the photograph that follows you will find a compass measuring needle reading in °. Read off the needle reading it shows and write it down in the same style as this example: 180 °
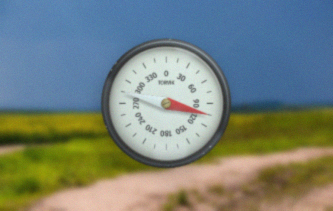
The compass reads 105 °
